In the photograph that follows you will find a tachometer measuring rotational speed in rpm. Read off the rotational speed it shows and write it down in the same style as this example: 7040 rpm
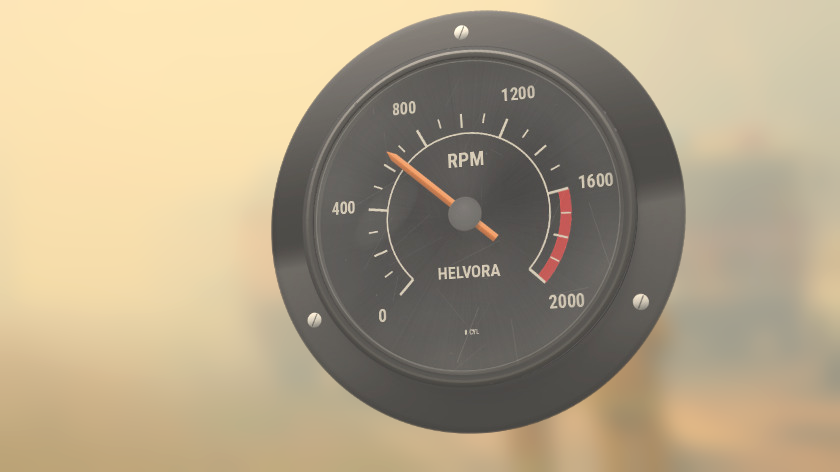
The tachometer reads 650 rpm
